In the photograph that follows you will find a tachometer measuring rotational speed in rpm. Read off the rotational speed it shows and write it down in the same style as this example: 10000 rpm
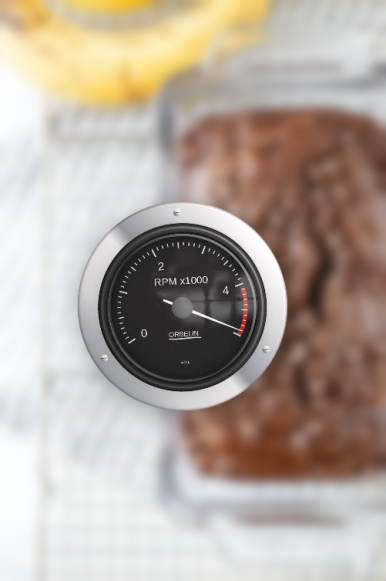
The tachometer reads 4900 rpm
